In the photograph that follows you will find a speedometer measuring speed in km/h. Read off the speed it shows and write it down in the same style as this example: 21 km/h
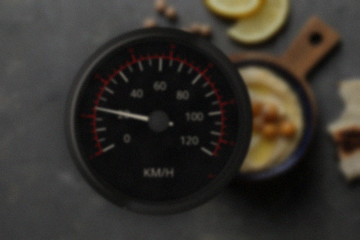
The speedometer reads 20 km/h
